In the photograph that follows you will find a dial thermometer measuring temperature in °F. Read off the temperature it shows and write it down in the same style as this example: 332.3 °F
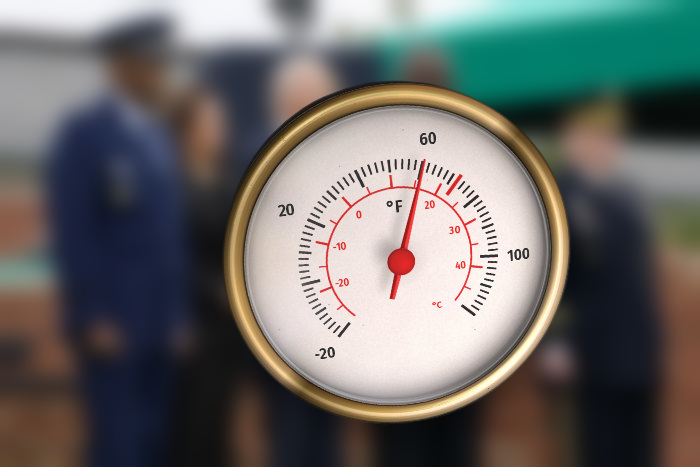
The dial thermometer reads 60 °F
